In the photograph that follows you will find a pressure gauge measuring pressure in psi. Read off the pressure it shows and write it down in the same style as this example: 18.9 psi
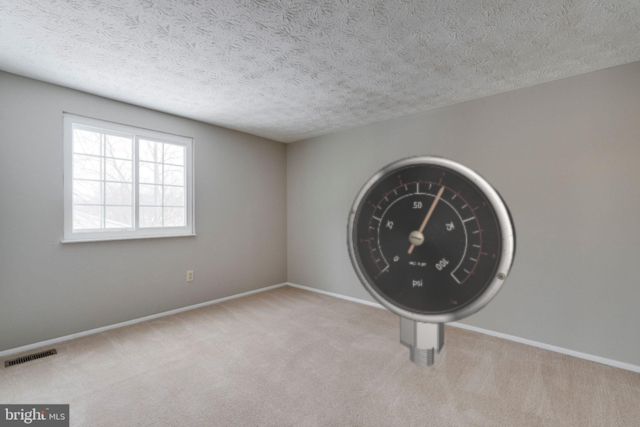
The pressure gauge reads 60 psi
